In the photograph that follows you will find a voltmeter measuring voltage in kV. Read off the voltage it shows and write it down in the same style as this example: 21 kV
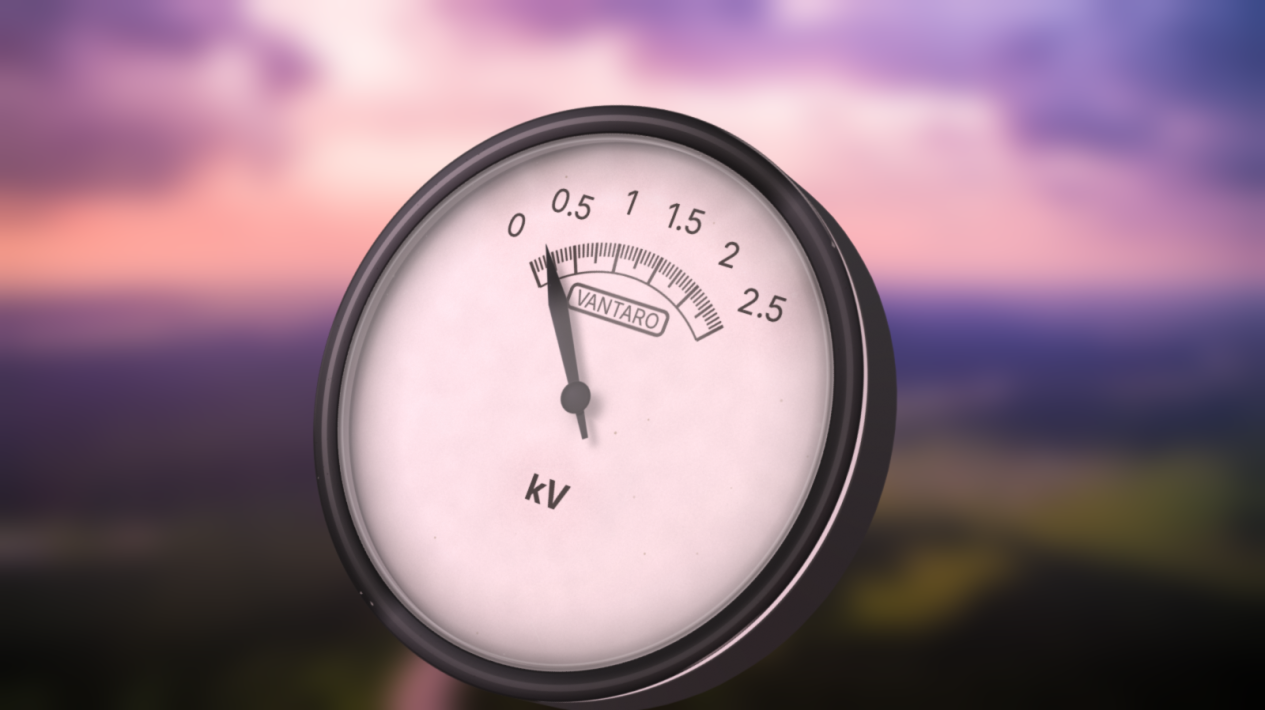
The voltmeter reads 0.25 kV
